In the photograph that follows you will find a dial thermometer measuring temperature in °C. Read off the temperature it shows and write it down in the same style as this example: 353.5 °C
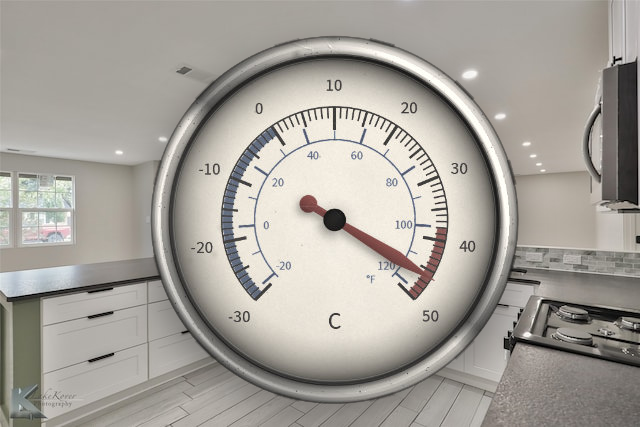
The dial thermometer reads 46 °C
